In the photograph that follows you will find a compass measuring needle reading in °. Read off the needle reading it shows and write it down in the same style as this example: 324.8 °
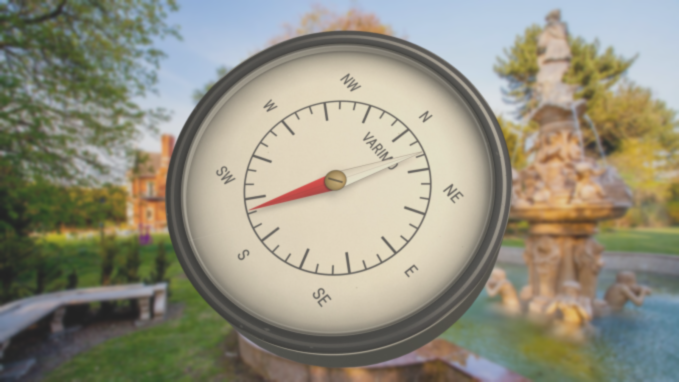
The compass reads 200 °
